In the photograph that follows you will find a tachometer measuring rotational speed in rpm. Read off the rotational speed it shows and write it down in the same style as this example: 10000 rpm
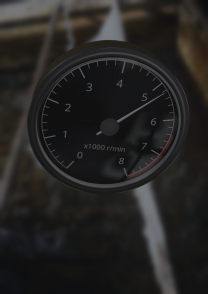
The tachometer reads 5200 rpm
